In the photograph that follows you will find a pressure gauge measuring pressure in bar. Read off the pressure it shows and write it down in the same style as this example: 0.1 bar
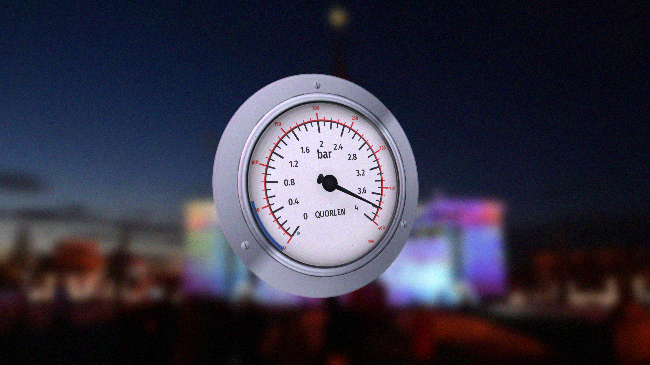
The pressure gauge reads 3.8 bar
